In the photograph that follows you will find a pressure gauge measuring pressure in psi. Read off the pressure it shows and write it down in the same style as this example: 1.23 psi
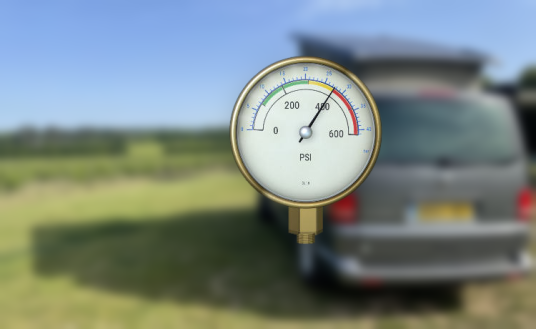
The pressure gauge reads 400 psi
